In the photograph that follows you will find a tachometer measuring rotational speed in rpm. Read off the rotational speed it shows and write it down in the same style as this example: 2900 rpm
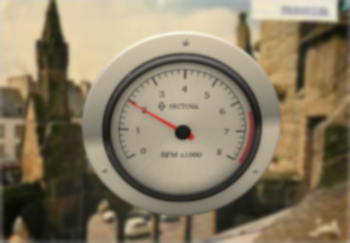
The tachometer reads 2000 rpm
